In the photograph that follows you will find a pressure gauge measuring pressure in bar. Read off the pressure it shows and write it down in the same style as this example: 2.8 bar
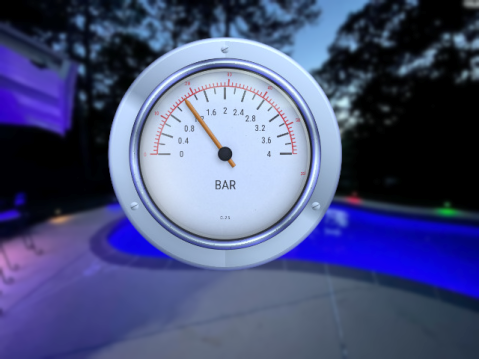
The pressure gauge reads 1.2 bar
